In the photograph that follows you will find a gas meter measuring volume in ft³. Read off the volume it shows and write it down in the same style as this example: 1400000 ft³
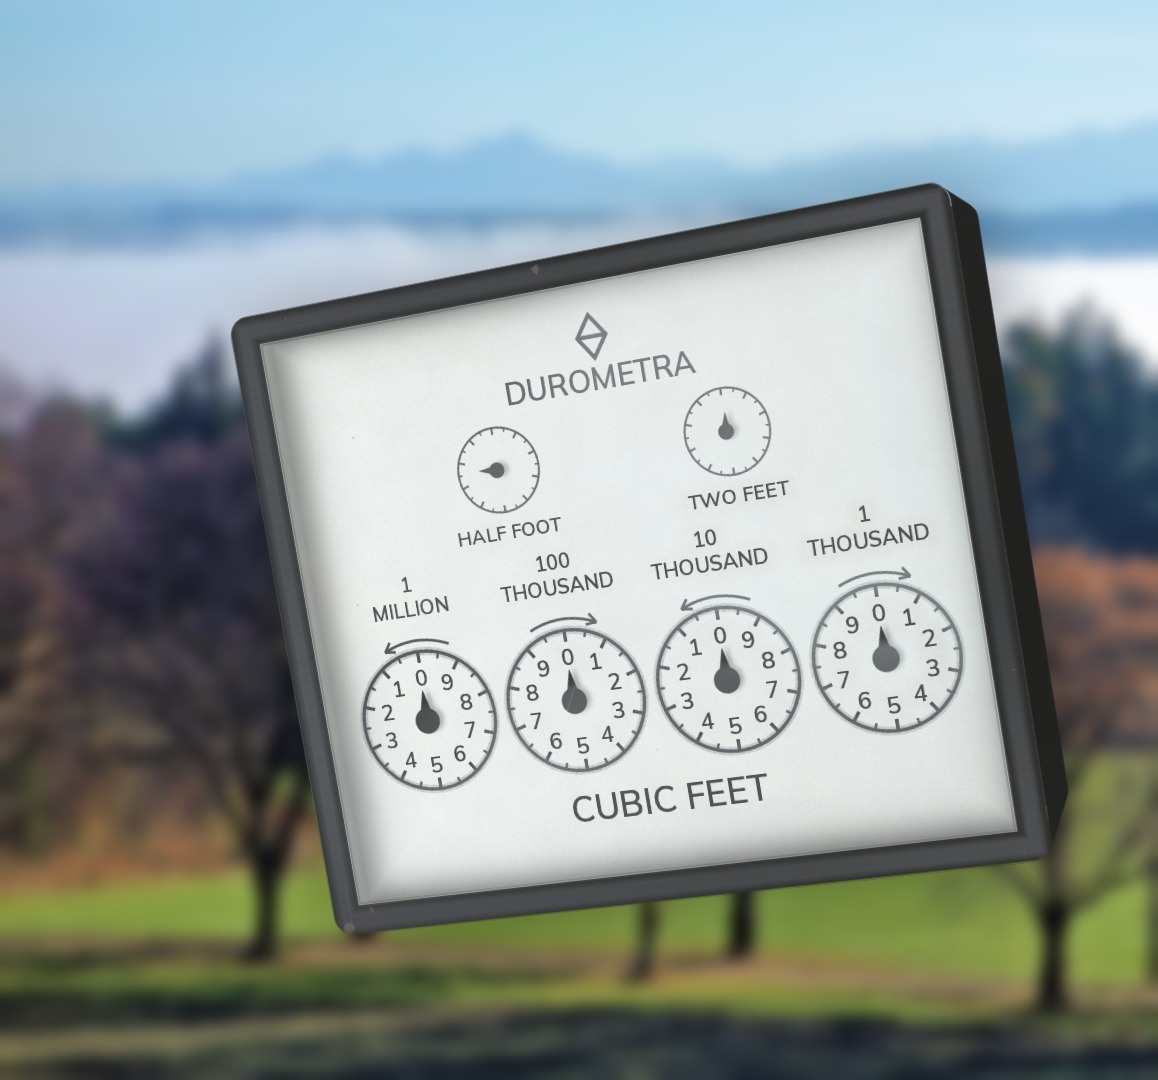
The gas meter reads 0 ft³
